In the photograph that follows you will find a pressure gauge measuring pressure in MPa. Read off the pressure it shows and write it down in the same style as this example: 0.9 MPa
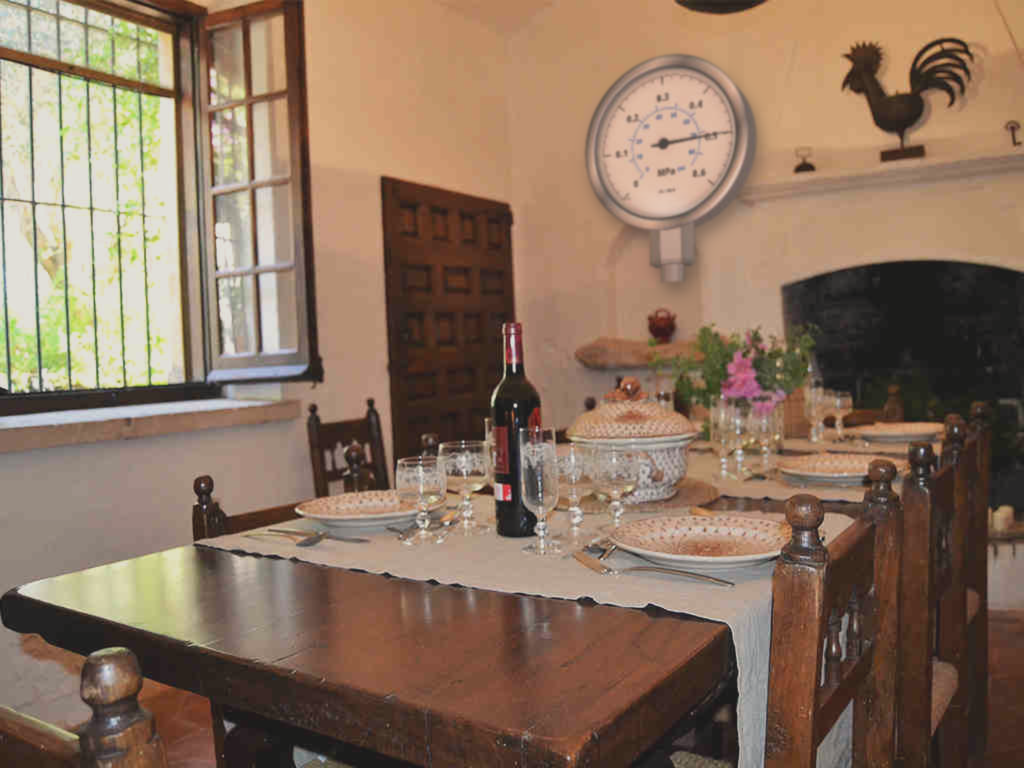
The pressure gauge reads 0.5 MPa
